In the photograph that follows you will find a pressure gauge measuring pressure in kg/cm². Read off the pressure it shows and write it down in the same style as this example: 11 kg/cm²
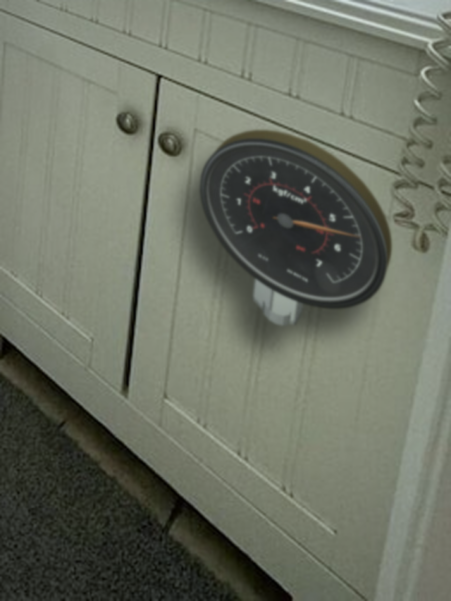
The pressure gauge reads 5.4 kg/cm²
